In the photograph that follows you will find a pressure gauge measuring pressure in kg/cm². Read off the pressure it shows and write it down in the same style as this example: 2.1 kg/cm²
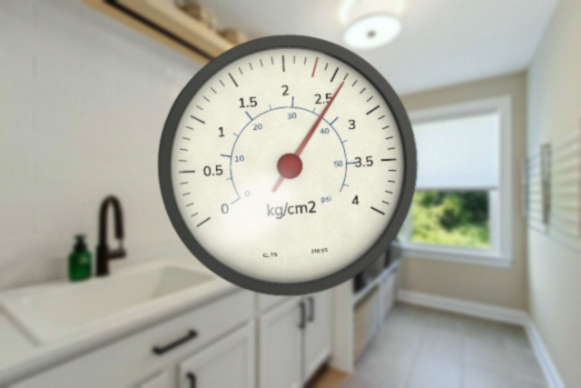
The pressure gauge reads 2.6 kg/cm²
